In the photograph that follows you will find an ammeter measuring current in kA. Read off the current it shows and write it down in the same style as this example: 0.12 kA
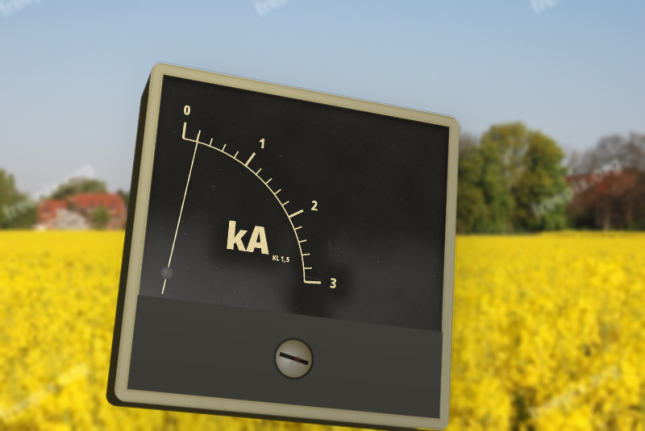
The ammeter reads 0.2 kA
